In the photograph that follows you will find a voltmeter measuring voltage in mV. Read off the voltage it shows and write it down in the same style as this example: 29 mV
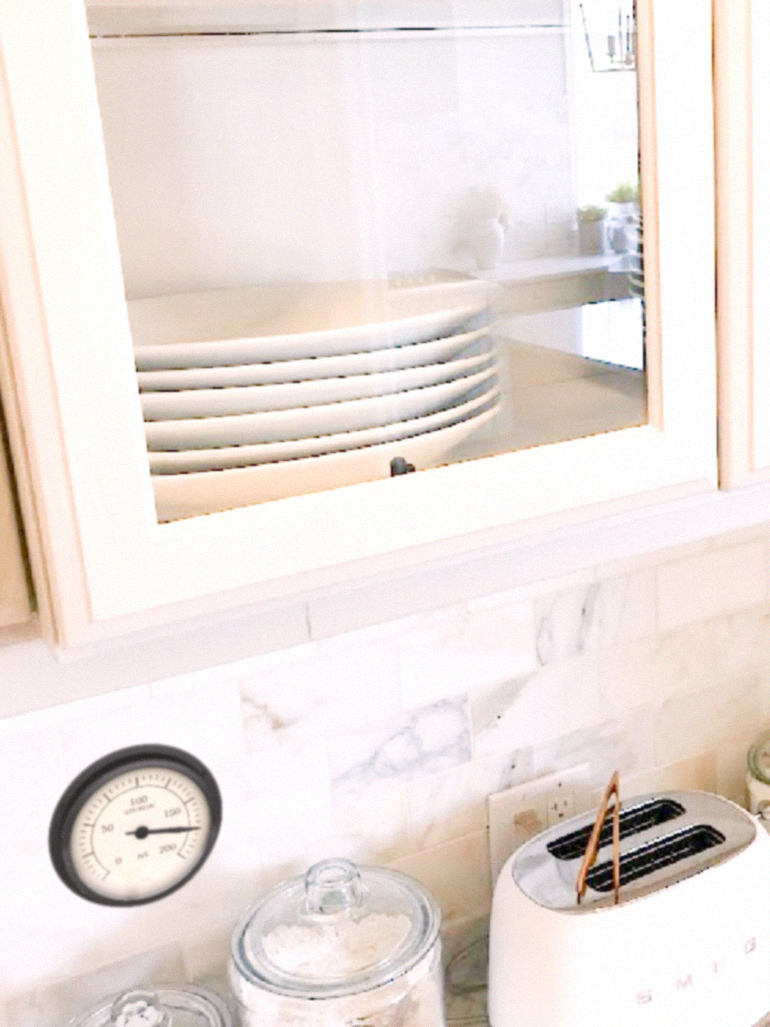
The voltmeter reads 175 mV
